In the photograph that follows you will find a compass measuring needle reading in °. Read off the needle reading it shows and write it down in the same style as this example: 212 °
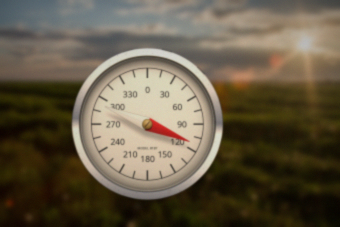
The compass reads 112.5 °
